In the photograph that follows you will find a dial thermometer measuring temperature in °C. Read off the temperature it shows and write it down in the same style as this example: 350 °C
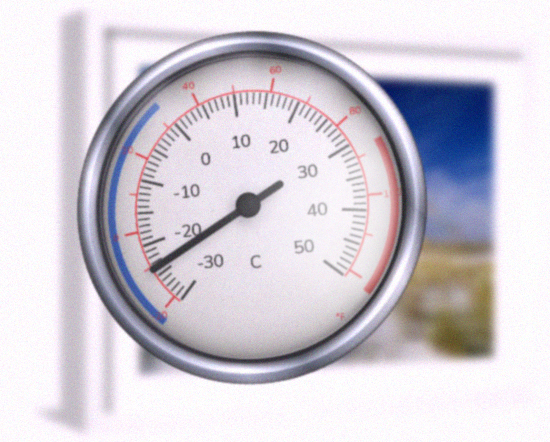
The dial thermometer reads -24 °C
